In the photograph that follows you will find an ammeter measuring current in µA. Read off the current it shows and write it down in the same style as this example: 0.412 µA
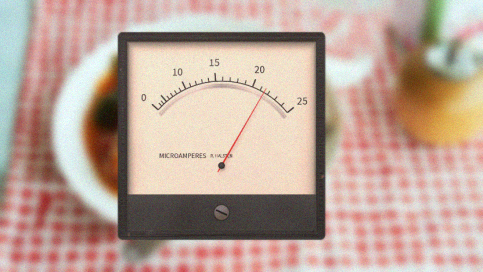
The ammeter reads 21.5 µA
